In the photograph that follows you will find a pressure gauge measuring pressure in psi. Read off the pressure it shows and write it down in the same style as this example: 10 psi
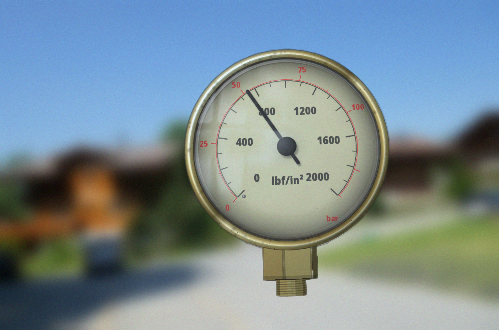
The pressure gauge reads 750 psi
